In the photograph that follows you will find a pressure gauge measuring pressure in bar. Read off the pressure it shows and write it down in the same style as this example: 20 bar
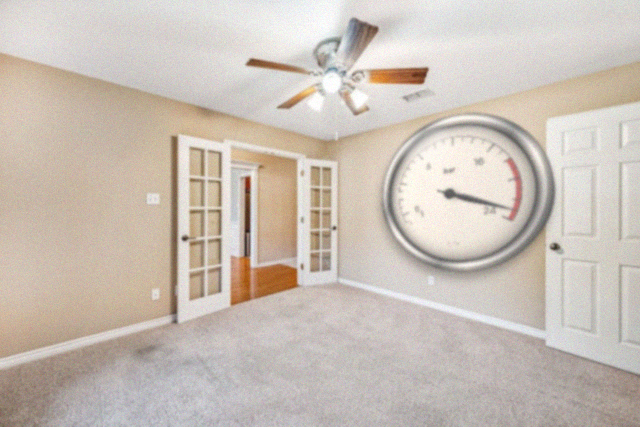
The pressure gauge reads 23 bar
